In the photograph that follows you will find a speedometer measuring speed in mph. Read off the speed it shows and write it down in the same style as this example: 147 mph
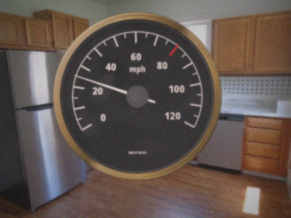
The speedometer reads 25 mph
